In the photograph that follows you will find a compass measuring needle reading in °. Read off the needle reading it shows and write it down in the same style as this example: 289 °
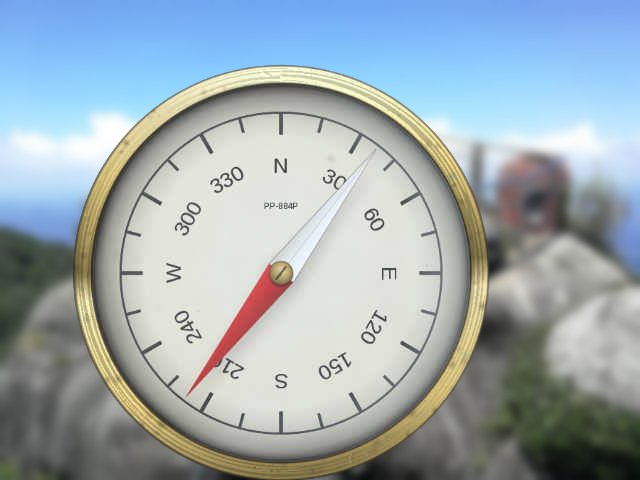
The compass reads 217.5 °
